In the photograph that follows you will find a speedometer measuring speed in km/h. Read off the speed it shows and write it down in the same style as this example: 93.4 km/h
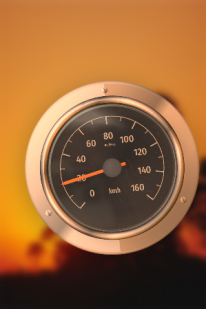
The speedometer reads 20 km/h
